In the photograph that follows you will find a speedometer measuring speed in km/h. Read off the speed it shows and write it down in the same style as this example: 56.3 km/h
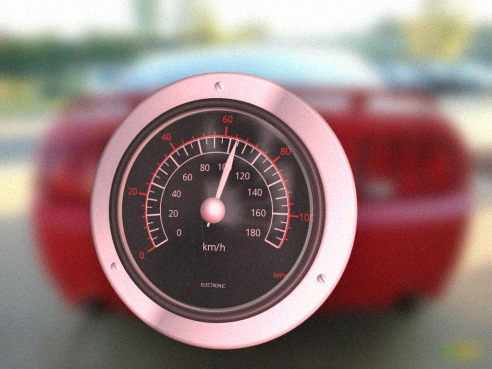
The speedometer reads 105 km/h
